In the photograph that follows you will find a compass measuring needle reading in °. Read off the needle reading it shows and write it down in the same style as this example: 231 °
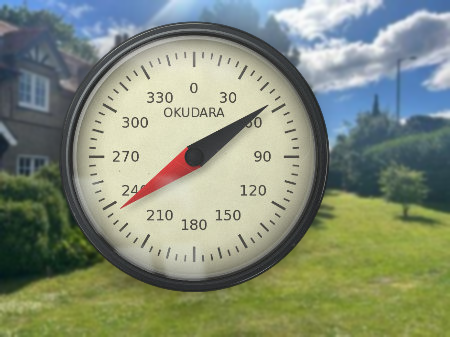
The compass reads 235 °
